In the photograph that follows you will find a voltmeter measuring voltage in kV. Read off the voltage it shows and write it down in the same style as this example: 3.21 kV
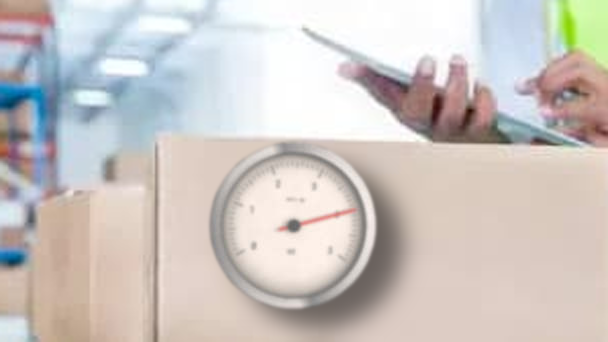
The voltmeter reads 4 kV
